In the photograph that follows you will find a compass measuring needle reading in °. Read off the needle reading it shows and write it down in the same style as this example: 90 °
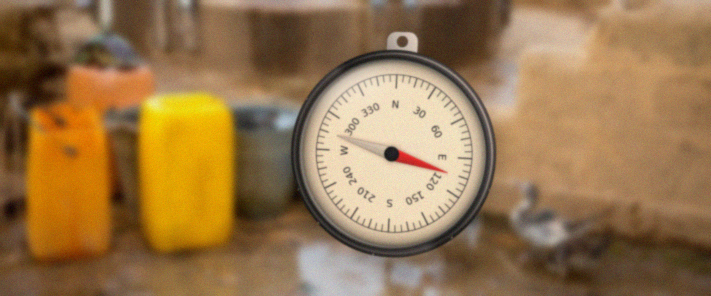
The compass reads 105 °
